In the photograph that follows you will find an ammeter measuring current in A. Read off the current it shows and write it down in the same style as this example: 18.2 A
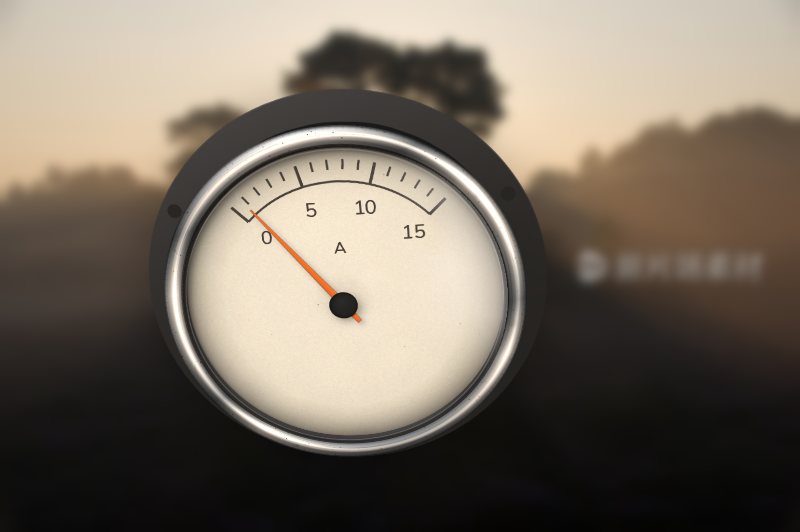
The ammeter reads 1 A
